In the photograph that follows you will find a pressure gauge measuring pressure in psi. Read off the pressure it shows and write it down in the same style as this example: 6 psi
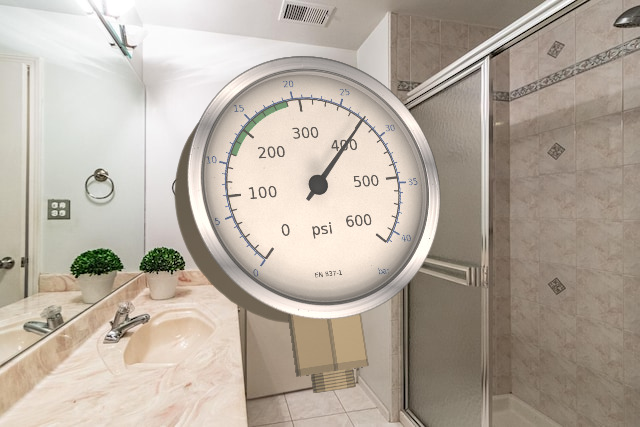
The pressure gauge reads 400 psi
